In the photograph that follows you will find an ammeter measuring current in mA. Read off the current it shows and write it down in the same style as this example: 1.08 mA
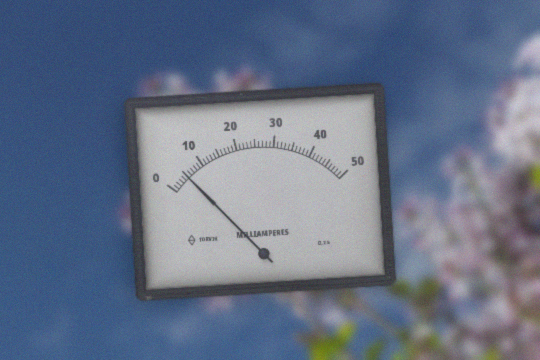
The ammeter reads 5 mA
